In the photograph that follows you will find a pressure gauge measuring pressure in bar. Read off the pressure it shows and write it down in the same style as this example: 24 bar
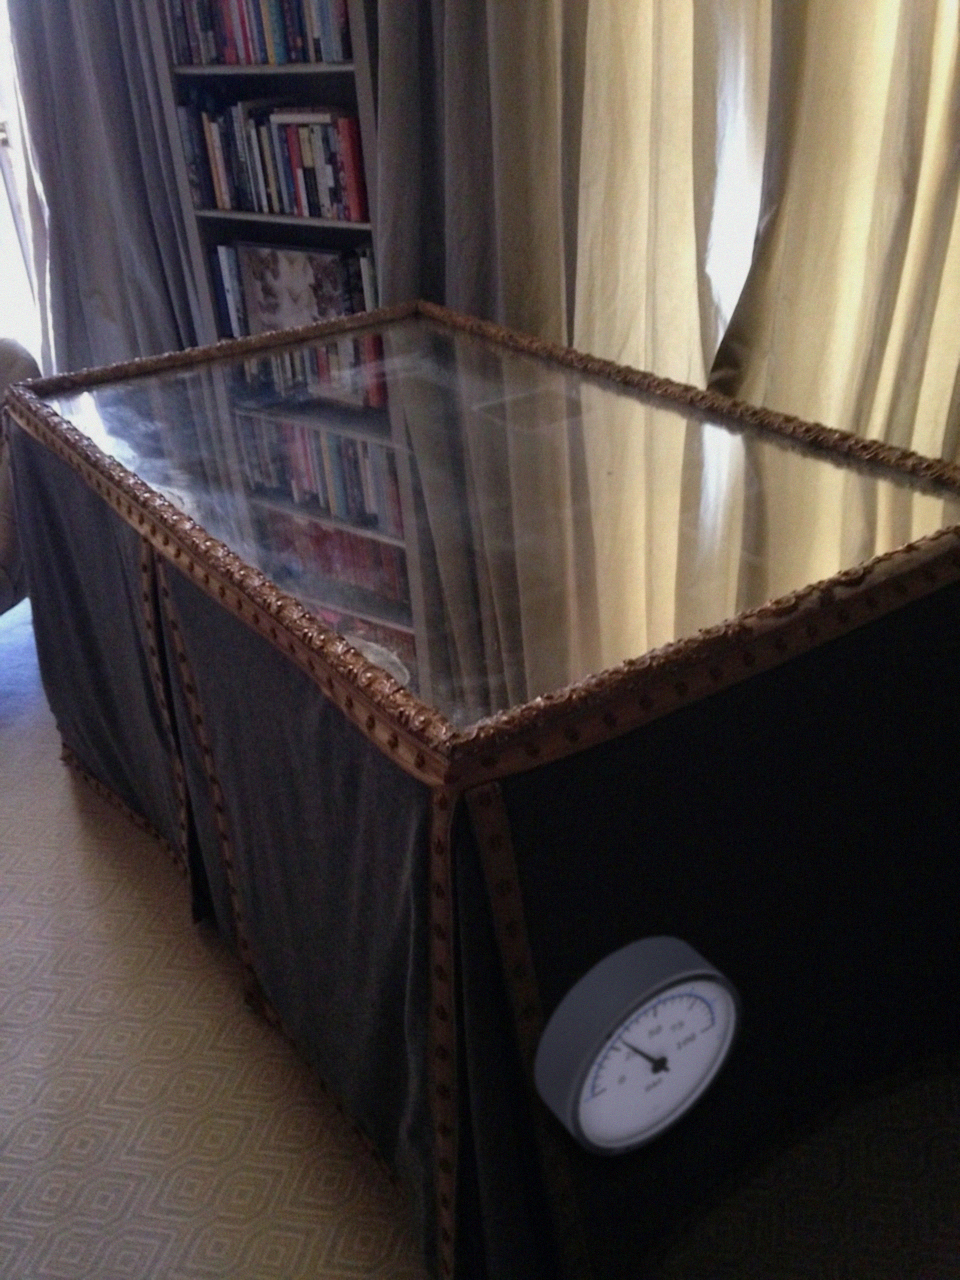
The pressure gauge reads 30 bar
